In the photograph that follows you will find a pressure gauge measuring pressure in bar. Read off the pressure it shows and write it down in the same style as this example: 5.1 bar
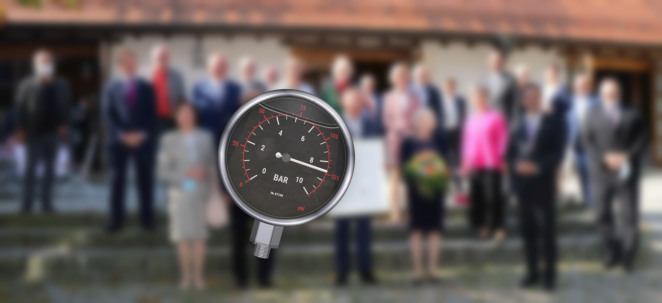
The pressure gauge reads 8.5 bar
